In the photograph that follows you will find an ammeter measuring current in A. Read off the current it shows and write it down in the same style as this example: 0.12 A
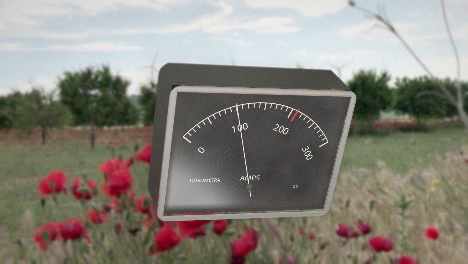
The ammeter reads 100 A
